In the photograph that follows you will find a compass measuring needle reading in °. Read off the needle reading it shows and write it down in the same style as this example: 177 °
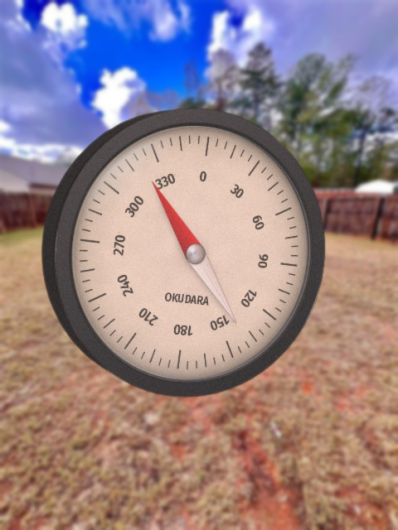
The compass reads 320 °
